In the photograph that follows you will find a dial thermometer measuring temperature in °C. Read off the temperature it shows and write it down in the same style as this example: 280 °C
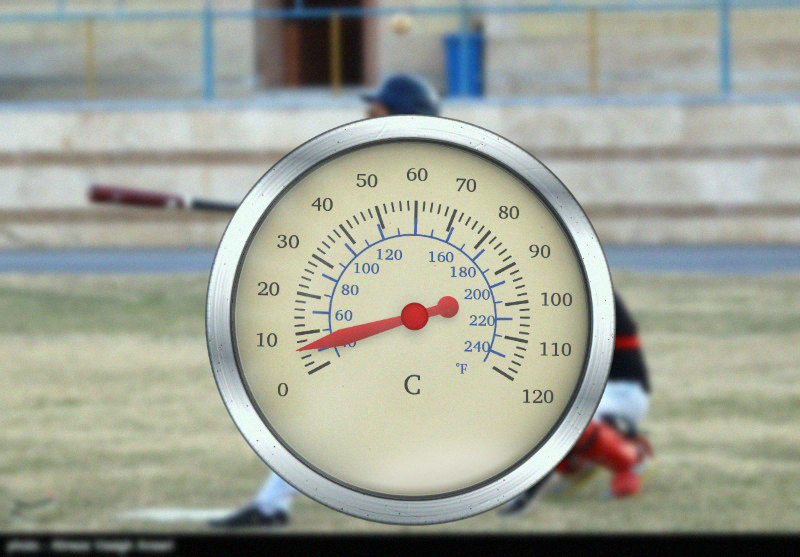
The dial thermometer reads 6 °C
